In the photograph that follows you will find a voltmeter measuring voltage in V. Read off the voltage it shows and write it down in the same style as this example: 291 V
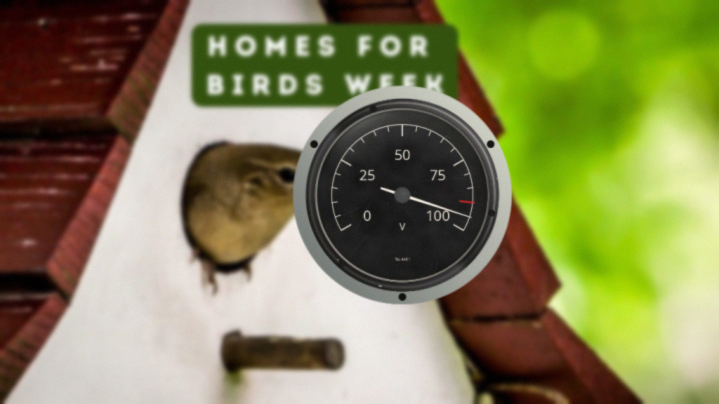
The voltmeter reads 95 V
